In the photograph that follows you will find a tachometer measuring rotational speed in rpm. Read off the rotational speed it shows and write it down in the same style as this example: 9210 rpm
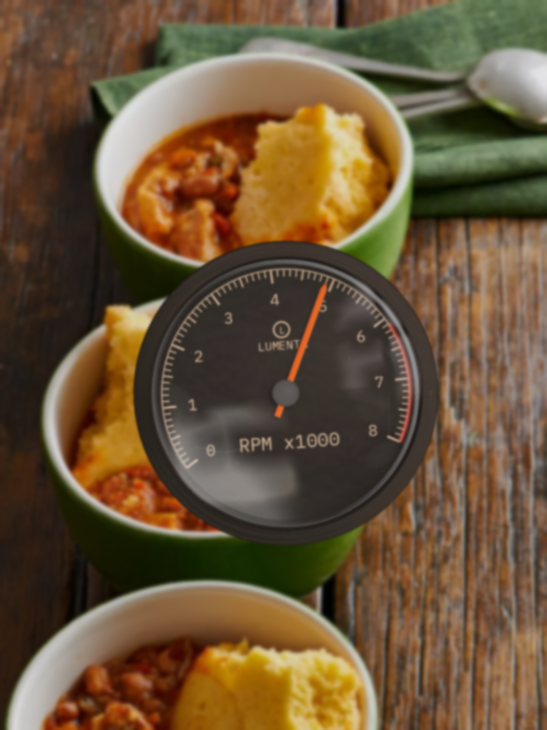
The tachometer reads 4900 rpm
